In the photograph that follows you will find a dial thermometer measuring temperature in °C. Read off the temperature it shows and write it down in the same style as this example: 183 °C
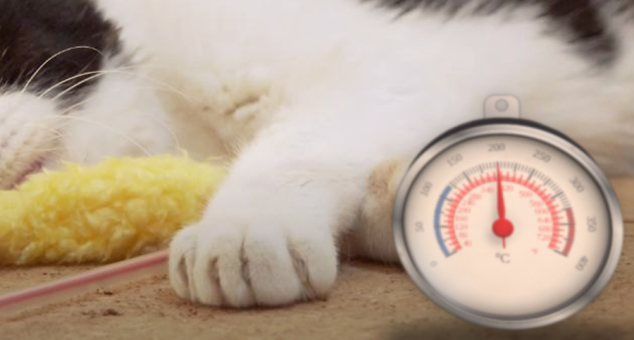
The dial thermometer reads 200 °C
